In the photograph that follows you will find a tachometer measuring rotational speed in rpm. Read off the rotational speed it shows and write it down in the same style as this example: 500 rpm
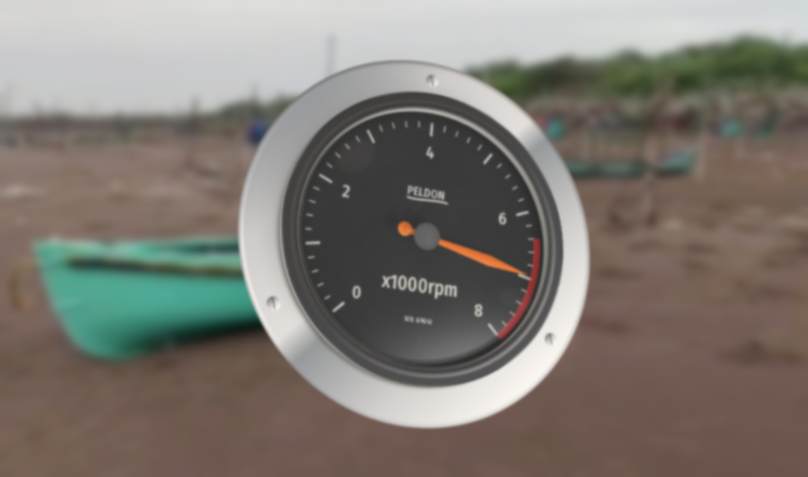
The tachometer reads 7000 rpm
